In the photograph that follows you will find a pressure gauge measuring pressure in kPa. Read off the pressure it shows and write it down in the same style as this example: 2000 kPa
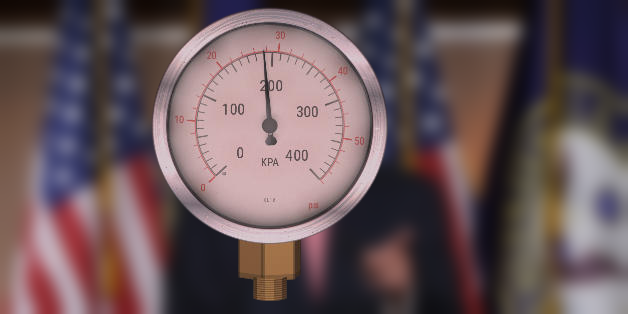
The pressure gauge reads 190 kPa
